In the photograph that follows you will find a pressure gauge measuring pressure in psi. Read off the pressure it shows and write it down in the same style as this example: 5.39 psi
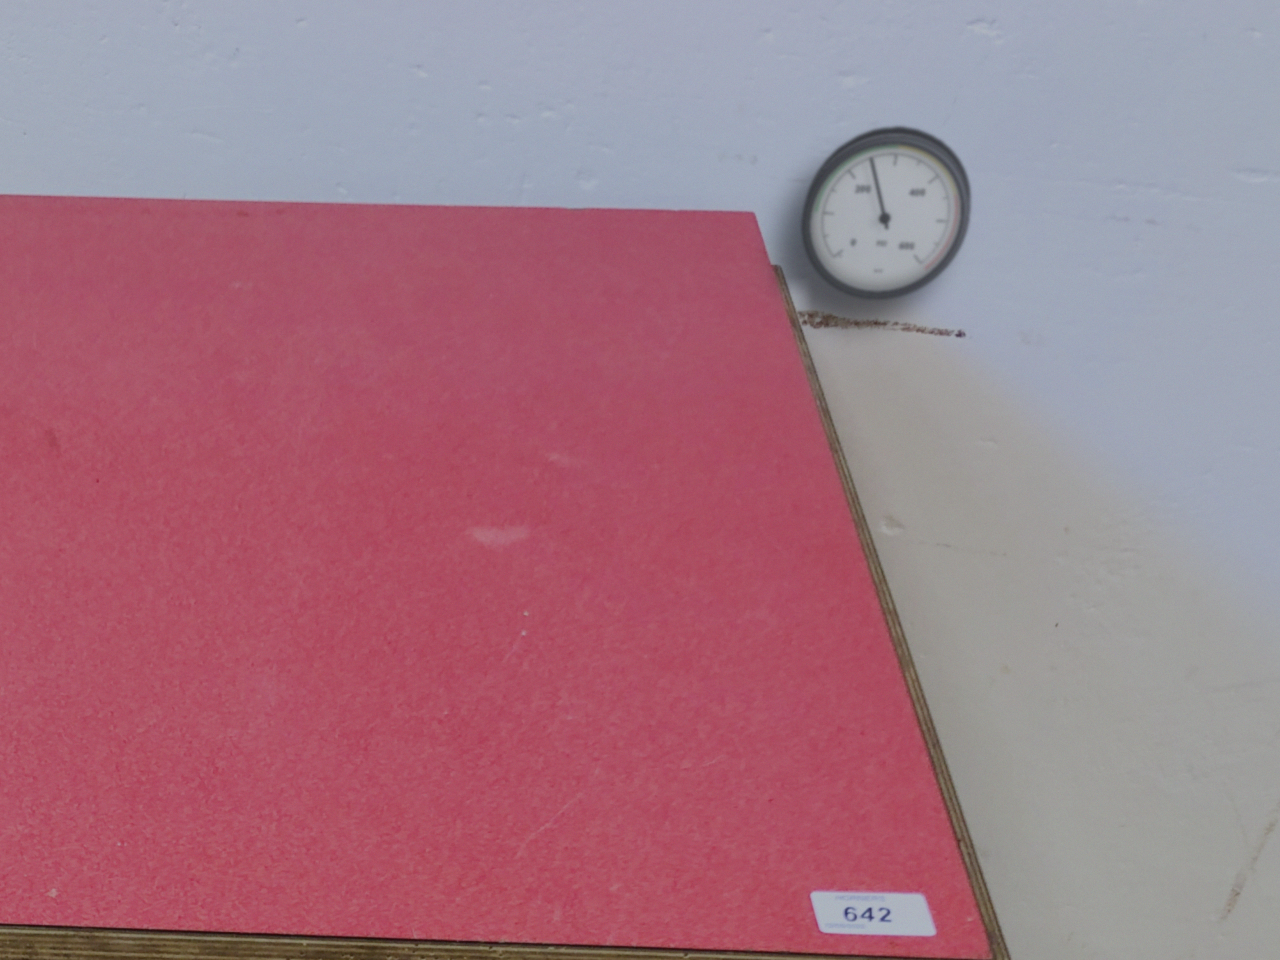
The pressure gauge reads 250 psi
